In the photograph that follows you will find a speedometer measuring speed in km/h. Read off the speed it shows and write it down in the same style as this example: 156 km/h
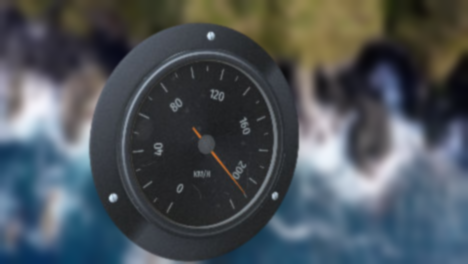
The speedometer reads 210 km/h
